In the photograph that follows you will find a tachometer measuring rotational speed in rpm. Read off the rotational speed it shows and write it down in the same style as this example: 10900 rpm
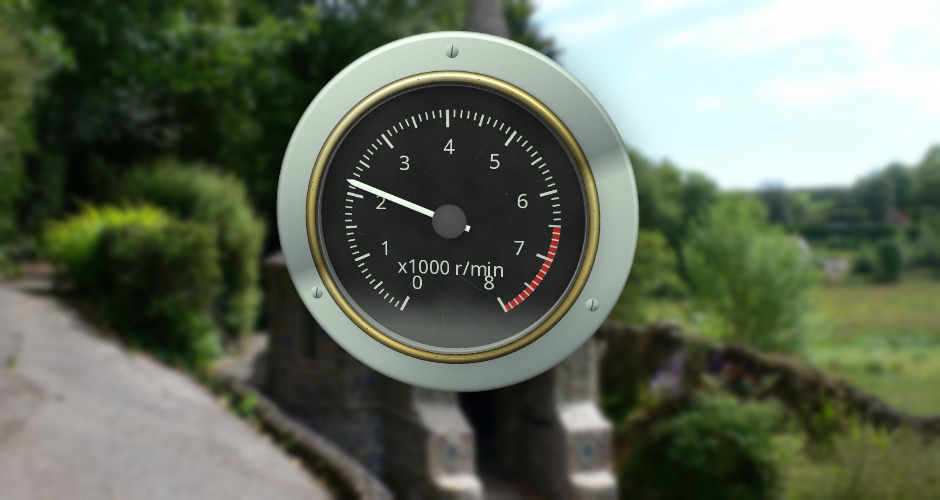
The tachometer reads 2200 rpm
